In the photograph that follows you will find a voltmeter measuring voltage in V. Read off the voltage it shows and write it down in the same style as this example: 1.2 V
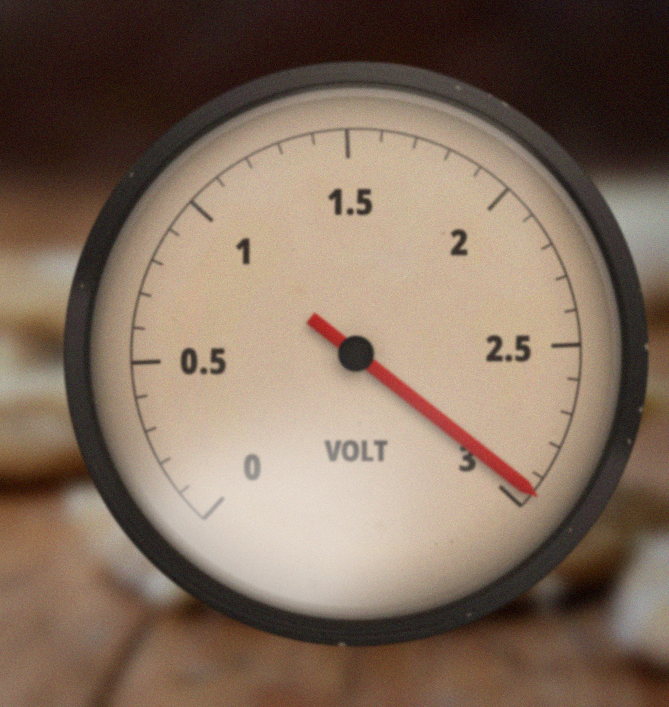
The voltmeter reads 2.95 V
